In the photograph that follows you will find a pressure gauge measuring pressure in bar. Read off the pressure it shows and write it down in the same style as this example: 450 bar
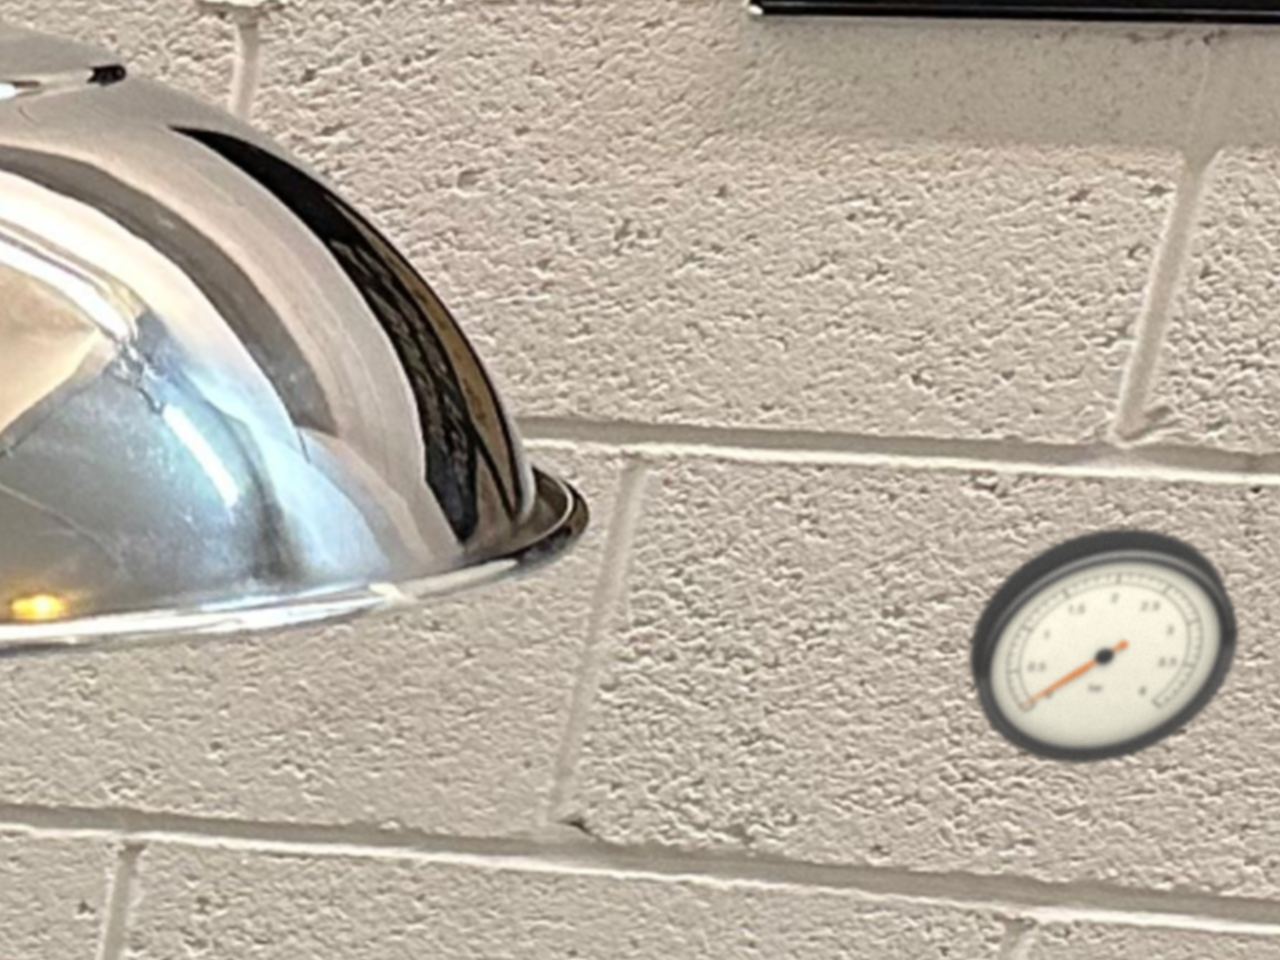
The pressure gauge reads 0.1 bar
